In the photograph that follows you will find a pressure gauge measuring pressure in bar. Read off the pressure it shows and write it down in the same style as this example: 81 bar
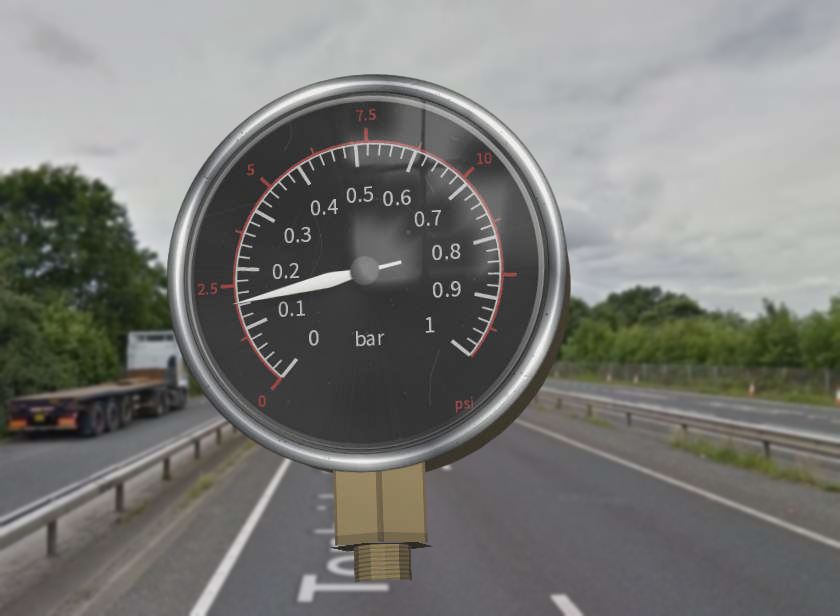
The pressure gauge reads 0.14 bar
